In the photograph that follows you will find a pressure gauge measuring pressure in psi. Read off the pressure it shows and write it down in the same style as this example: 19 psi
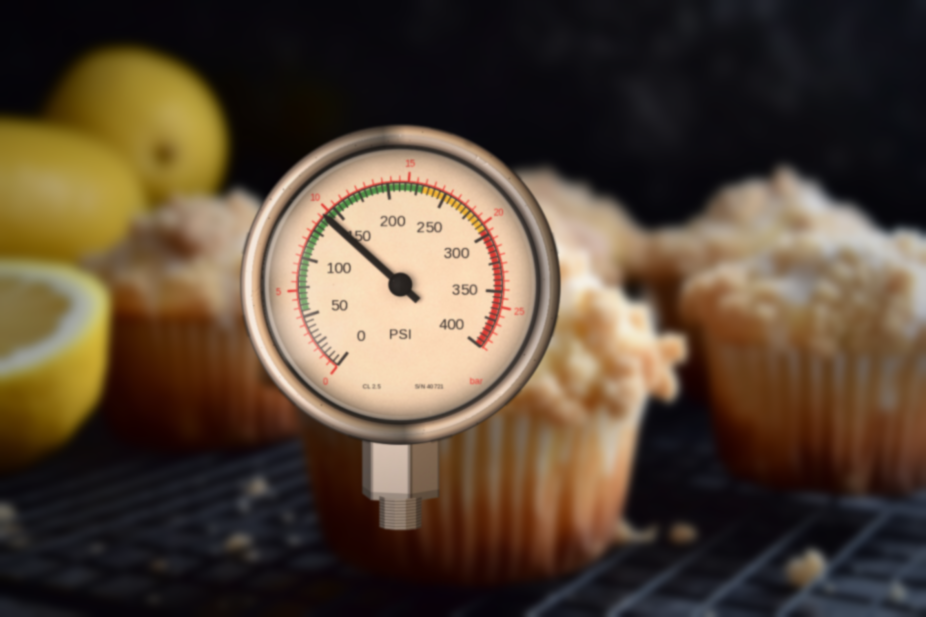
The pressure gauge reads 140 psi
